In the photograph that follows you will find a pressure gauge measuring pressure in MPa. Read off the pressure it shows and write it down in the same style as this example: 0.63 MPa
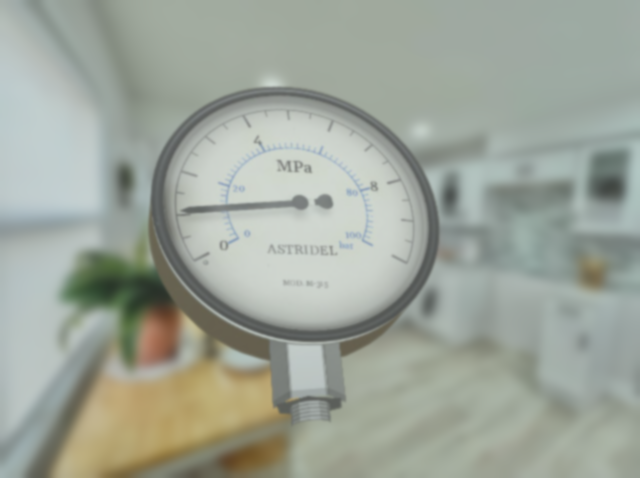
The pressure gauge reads 1 MPa
